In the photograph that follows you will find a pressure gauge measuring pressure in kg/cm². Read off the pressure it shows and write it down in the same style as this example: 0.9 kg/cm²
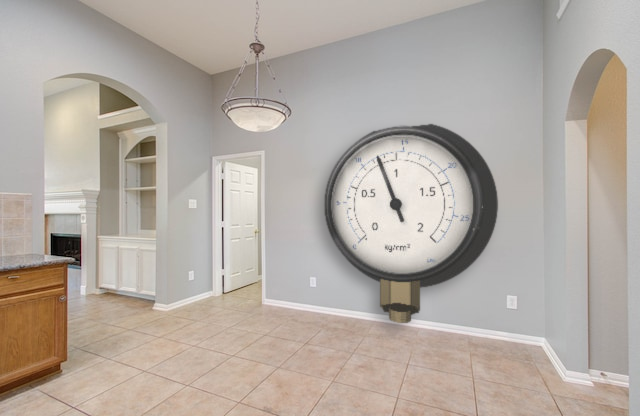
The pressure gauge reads 0.85 kg/cm²
